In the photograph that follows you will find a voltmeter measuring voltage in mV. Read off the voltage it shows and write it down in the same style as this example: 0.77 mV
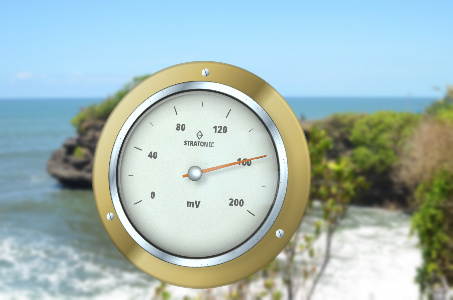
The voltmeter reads 160 mV
